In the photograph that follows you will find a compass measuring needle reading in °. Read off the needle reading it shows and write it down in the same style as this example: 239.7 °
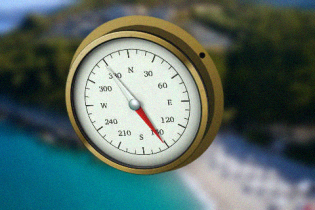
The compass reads 150 °
